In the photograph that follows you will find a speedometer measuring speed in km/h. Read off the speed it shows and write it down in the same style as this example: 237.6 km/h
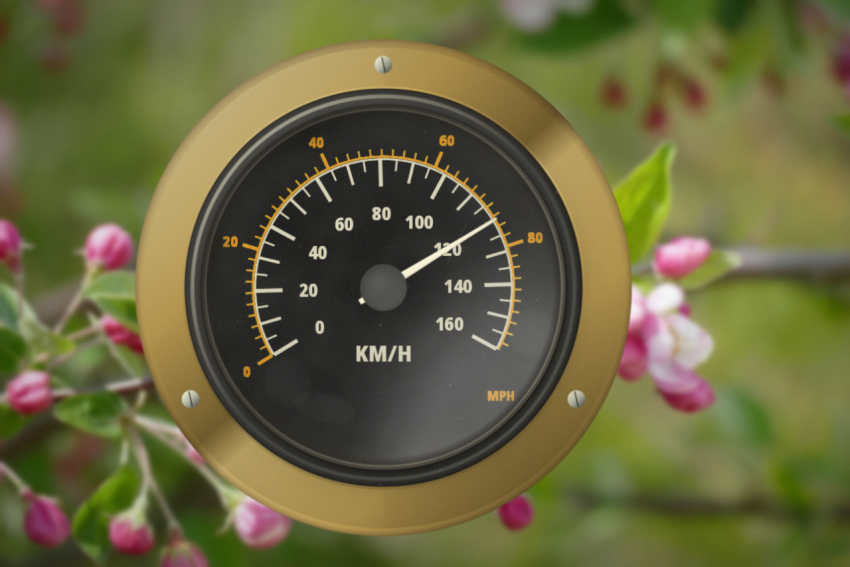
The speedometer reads 120 km/h
